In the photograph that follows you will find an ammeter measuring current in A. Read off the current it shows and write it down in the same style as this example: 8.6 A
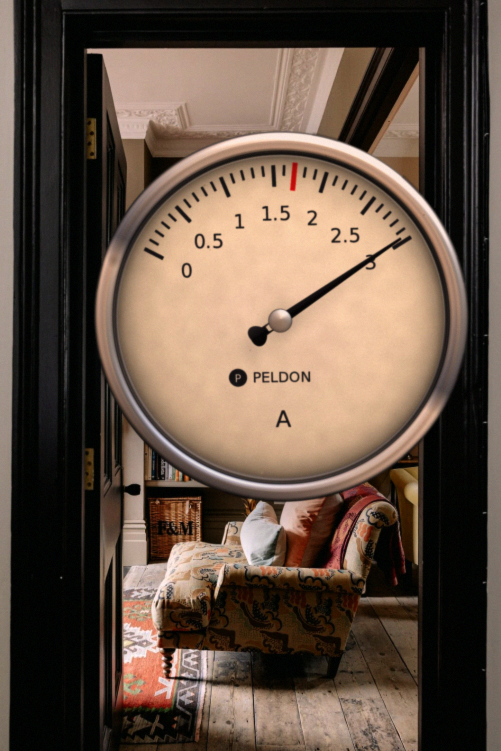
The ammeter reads 2.95 A
